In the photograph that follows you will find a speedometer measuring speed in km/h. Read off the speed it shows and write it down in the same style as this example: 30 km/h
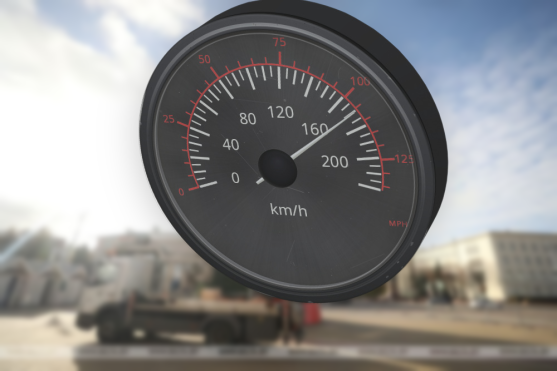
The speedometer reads 170 km/h
